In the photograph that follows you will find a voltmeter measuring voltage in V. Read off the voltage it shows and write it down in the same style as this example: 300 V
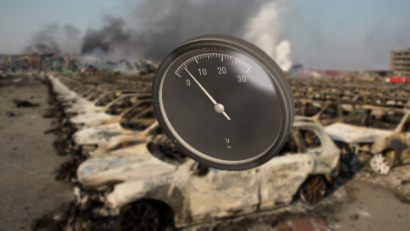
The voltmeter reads 5 V
